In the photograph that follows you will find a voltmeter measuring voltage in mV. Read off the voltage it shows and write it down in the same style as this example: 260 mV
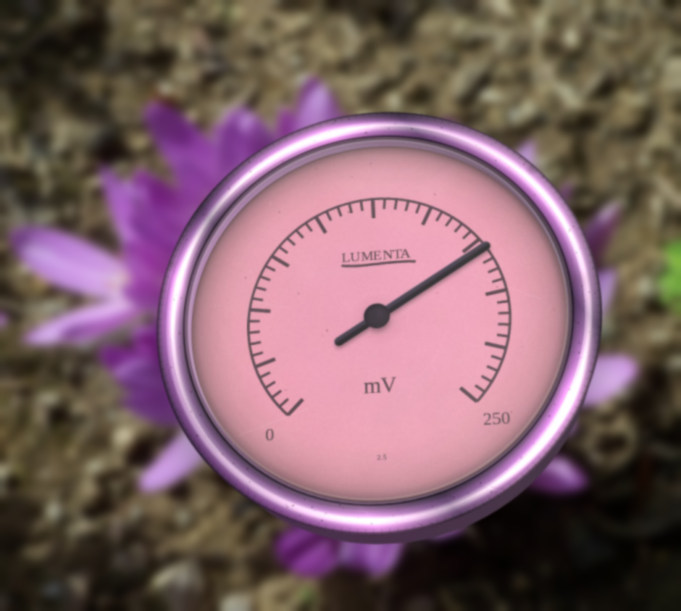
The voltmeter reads 180 mV
